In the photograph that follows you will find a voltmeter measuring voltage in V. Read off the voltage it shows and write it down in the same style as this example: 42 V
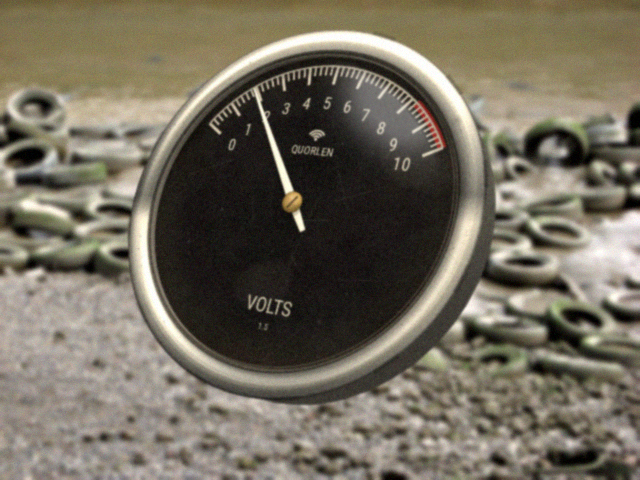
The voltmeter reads 2 V
